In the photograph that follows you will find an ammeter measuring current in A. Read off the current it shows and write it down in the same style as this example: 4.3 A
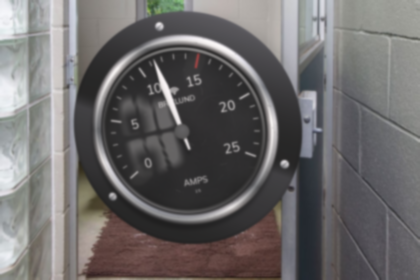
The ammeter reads 11.5 A
